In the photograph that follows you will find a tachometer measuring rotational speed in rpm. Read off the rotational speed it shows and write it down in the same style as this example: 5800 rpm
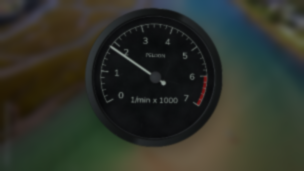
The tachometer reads 1800 rpm
